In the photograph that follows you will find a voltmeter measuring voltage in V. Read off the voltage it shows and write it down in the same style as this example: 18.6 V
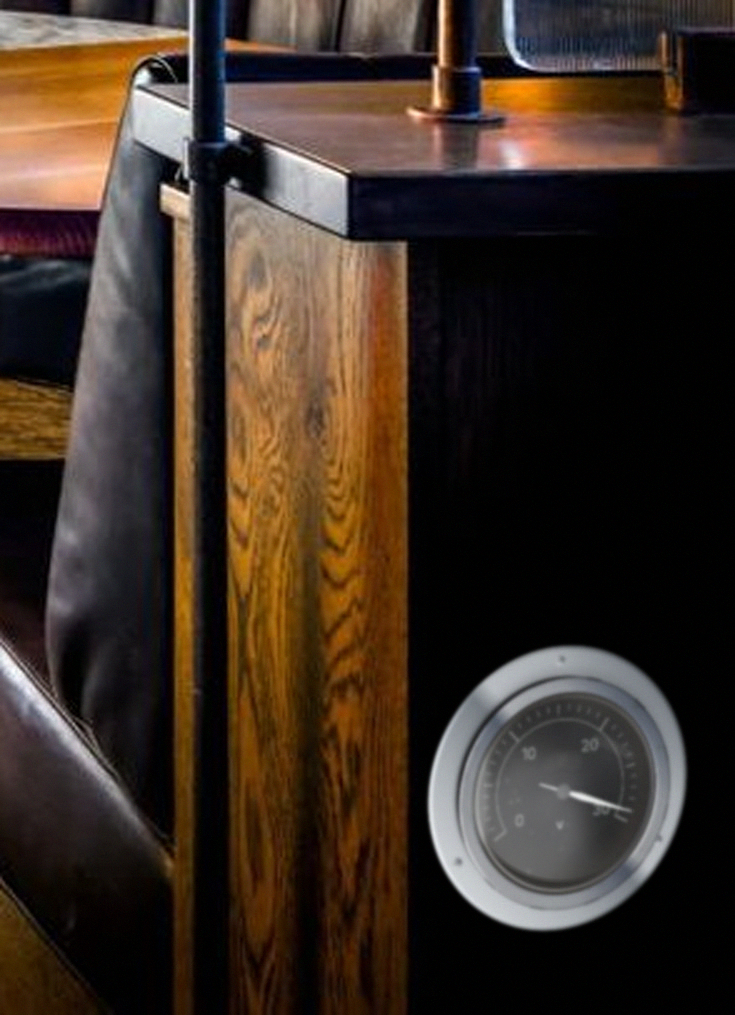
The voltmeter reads 29 V
